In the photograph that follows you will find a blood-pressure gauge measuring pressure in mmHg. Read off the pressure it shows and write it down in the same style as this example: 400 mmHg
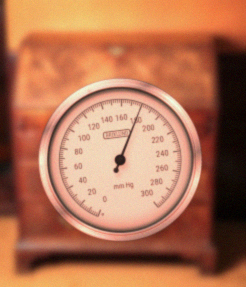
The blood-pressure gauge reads 180 mmHg
